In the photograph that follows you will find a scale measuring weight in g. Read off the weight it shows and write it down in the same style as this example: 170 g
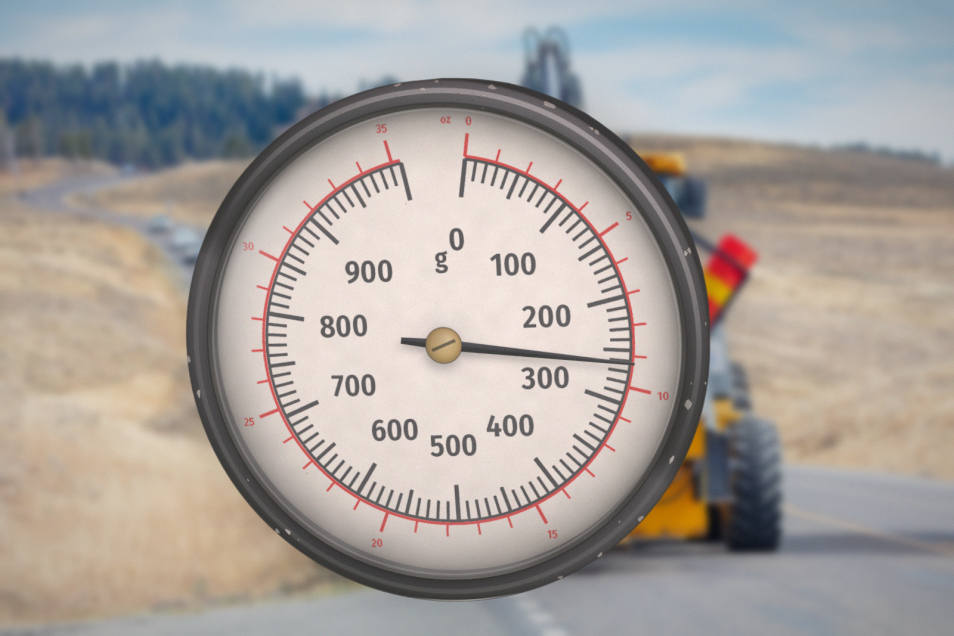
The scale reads 260 g
